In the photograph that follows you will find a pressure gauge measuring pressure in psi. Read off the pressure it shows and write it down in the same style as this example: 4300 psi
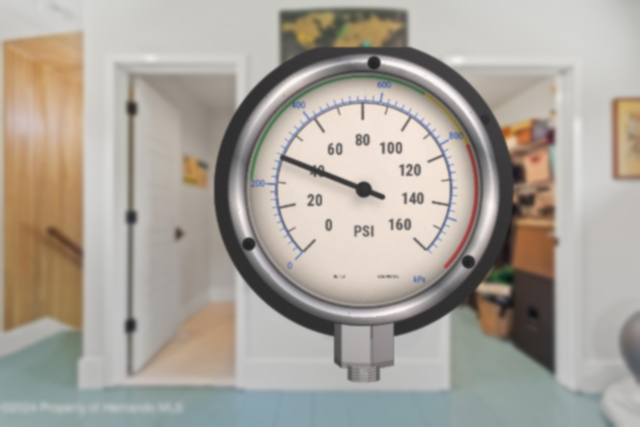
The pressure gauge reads 40 psi
